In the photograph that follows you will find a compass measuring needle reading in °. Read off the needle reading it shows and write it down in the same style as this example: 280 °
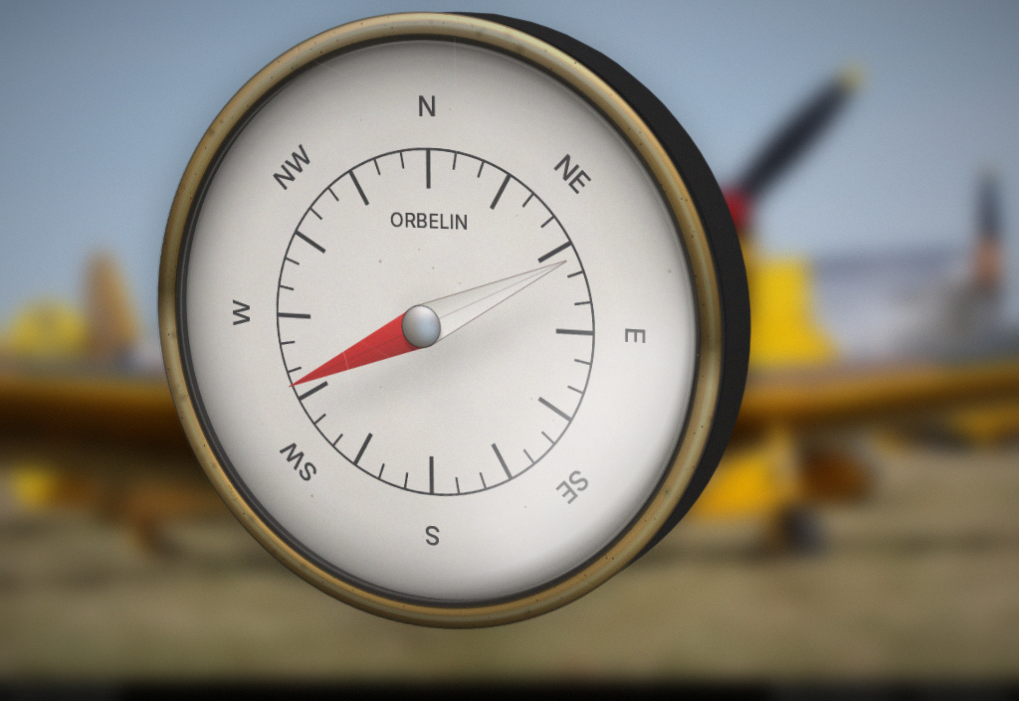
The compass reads 245 °
